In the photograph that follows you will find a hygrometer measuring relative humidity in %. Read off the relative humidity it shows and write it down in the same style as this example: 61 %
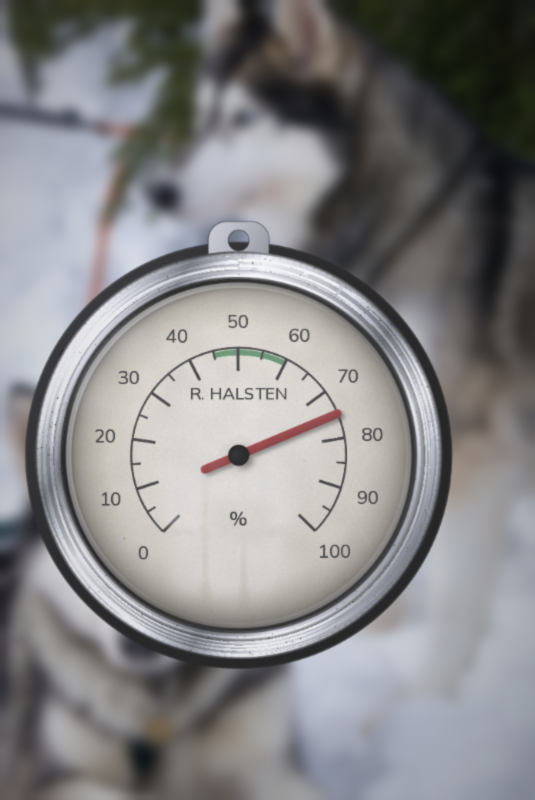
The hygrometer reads 75 %
